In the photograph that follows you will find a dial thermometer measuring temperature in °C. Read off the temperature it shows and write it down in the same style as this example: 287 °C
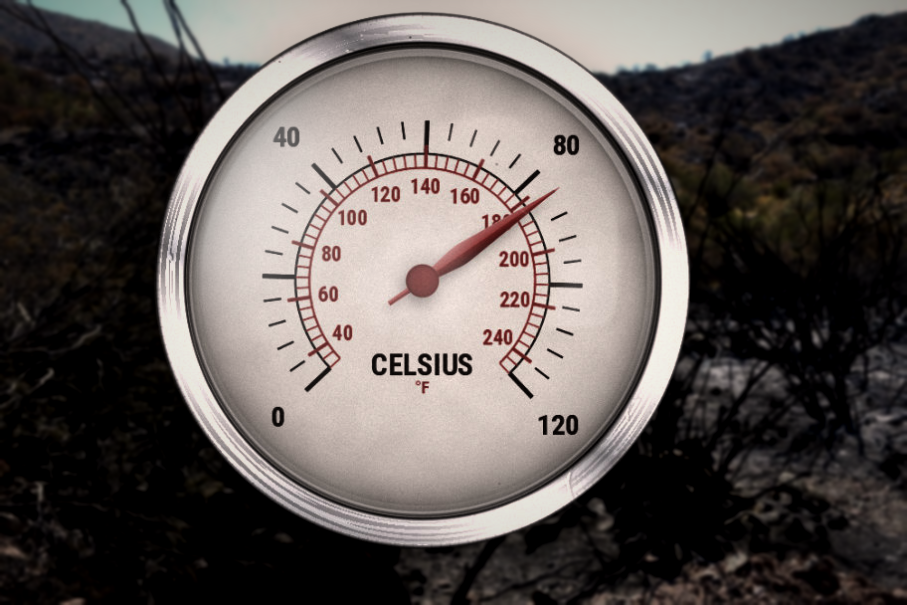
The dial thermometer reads 84 °C
